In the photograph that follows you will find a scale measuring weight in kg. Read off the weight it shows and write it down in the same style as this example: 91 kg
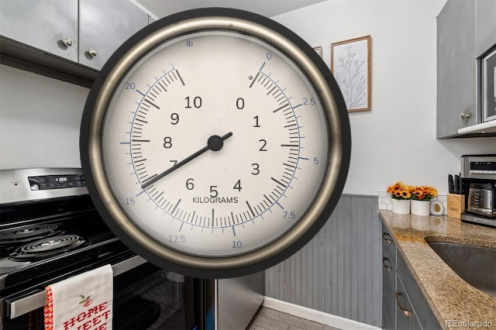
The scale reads 6.9 kg
